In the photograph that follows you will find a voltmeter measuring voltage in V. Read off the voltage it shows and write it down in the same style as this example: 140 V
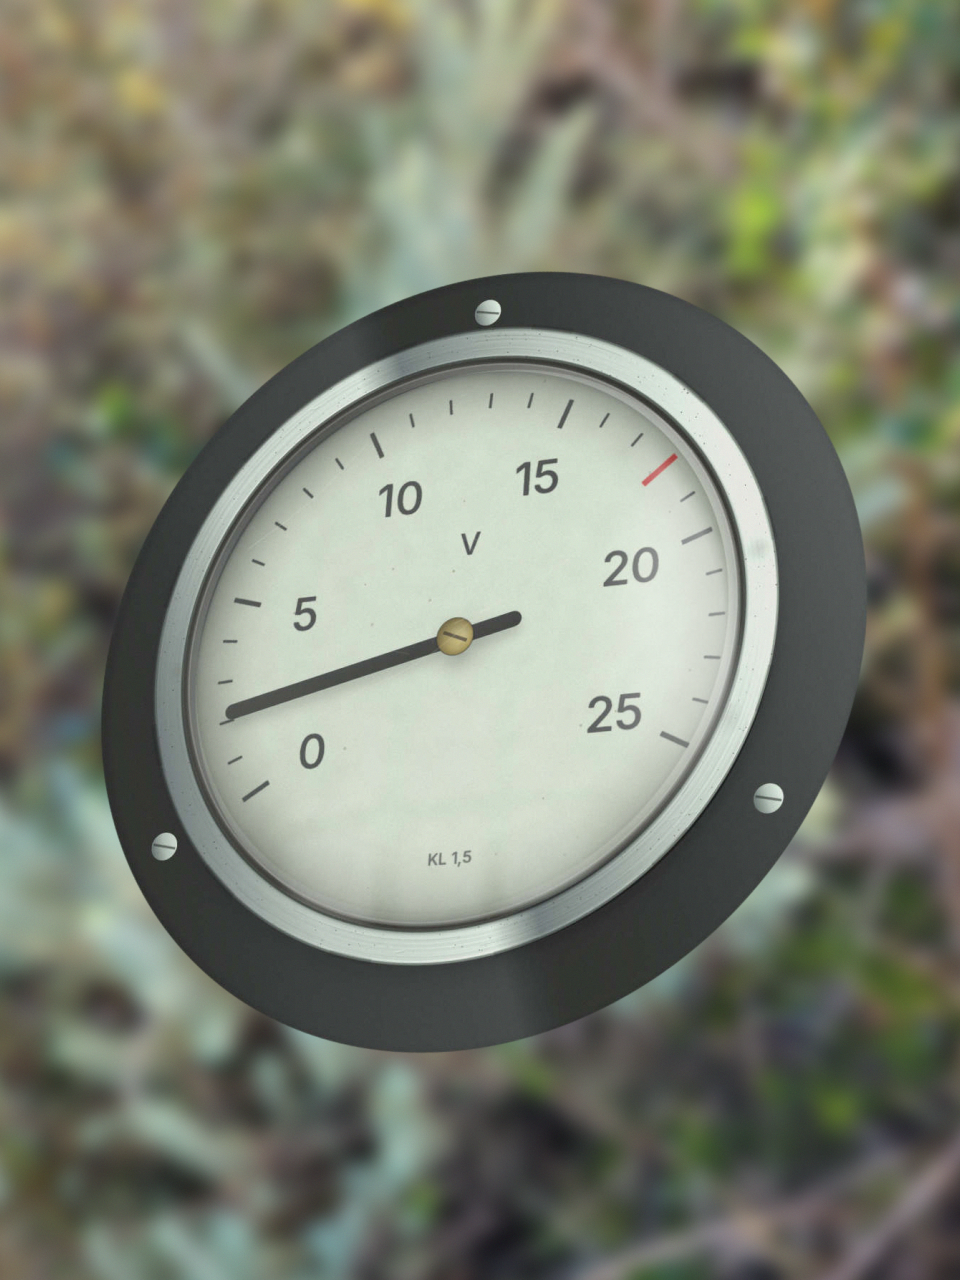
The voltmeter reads 2 V
